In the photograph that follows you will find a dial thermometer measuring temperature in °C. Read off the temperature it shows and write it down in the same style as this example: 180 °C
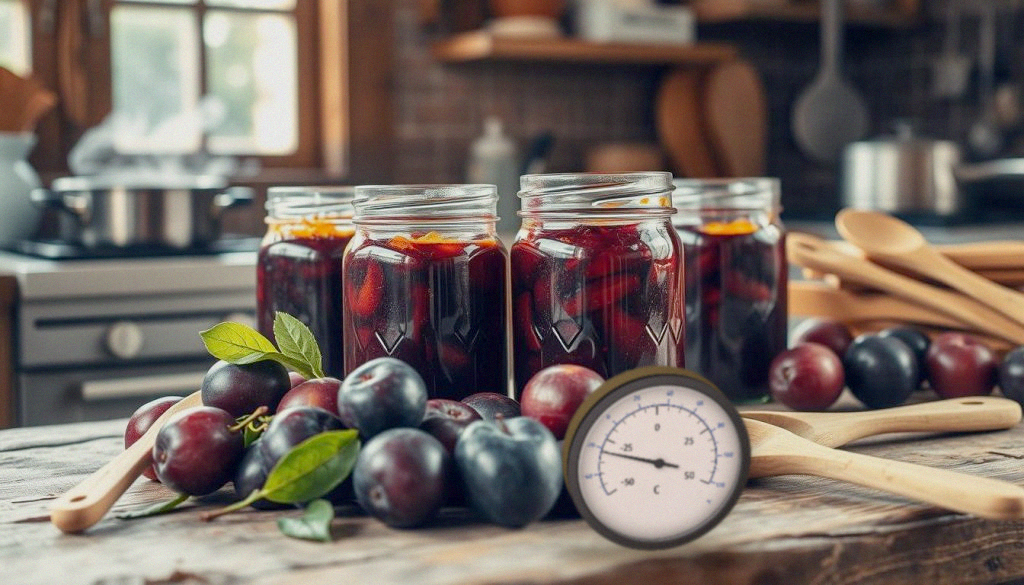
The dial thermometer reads -30 °C
